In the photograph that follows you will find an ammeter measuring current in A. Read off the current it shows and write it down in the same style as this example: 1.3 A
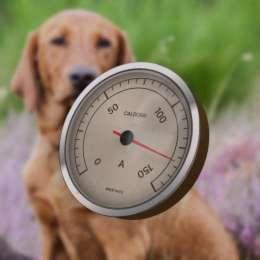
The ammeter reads 132.5 A
